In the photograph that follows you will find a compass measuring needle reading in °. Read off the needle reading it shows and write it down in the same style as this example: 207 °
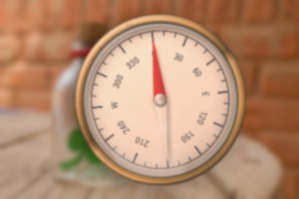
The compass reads 0 °
